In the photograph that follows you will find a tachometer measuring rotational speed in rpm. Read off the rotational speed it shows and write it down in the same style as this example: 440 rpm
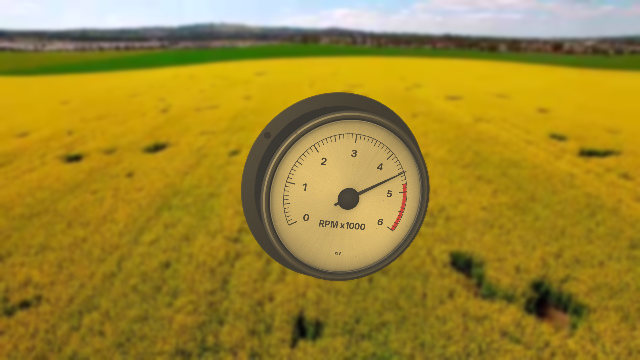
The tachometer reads 4500 rpm
